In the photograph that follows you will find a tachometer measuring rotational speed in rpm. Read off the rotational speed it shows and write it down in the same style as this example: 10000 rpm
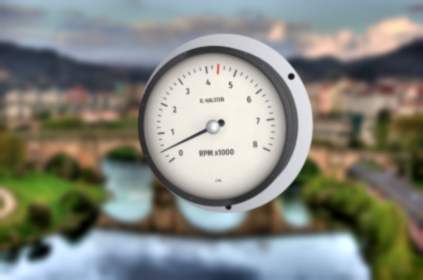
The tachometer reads 400 rpm
